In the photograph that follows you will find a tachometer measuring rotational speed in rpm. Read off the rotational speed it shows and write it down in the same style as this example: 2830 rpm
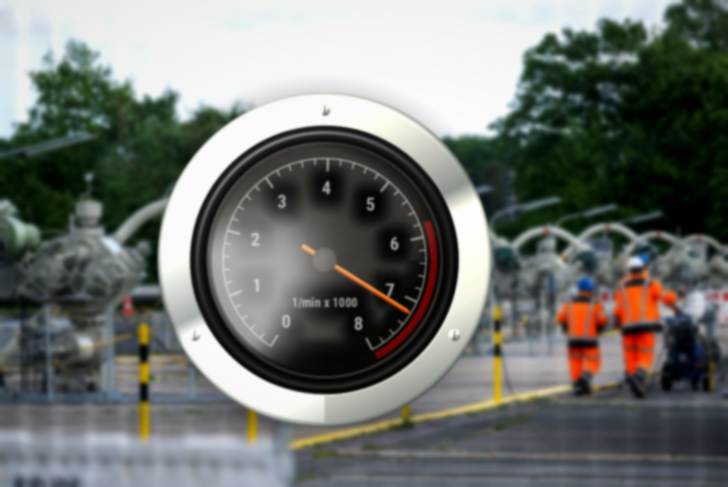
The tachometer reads 7200 rpm
